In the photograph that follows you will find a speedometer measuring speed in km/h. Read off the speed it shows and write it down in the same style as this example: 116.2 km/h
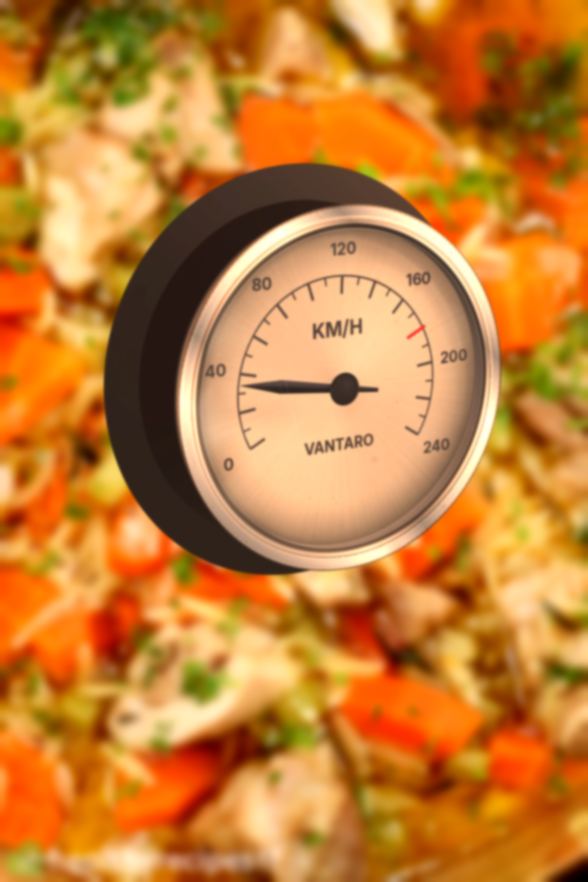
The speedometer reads 35 km/h
